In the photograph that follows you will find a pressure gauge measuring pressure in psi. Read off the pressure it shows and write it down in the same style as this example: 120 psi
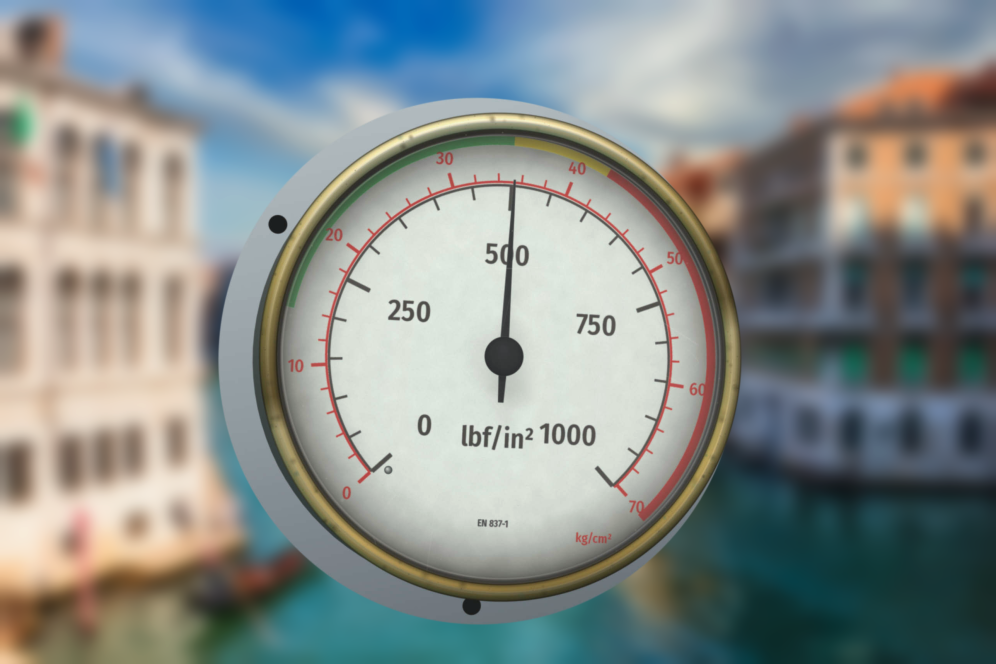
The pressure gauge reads 500 psi
